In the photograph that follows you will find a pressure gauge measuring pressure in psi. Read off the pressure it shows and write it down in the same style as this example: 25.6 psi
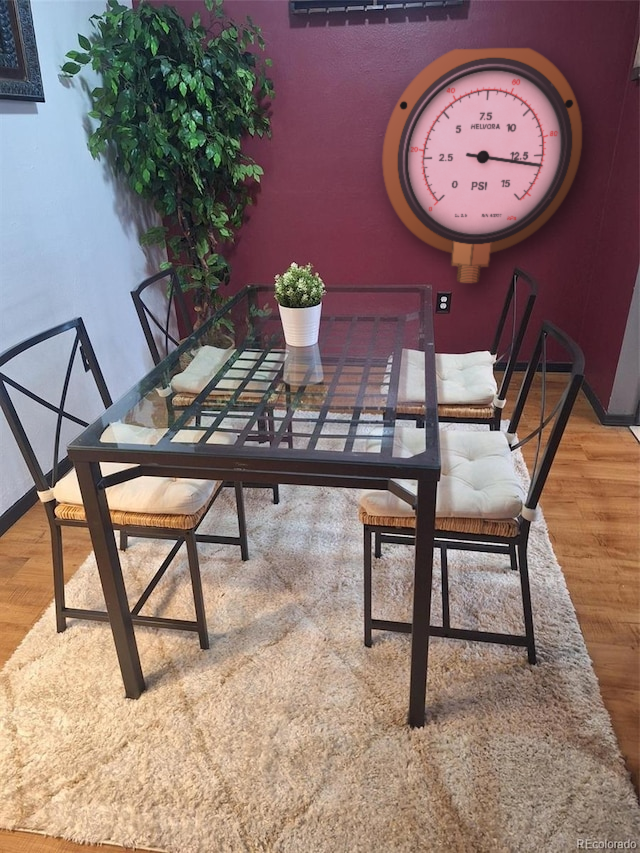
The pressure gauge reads 13 psi
